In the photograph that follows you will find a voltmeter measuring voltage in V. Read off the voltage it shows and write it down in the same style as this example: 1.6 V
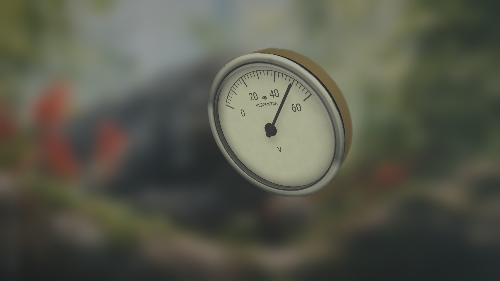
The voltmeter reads 50 V
